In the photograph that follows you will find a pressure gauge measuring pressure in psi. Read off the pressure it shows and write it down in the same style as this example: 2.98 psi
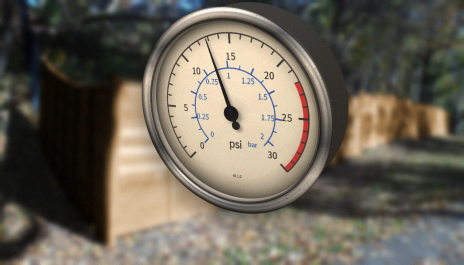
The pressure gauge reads 13 psi
